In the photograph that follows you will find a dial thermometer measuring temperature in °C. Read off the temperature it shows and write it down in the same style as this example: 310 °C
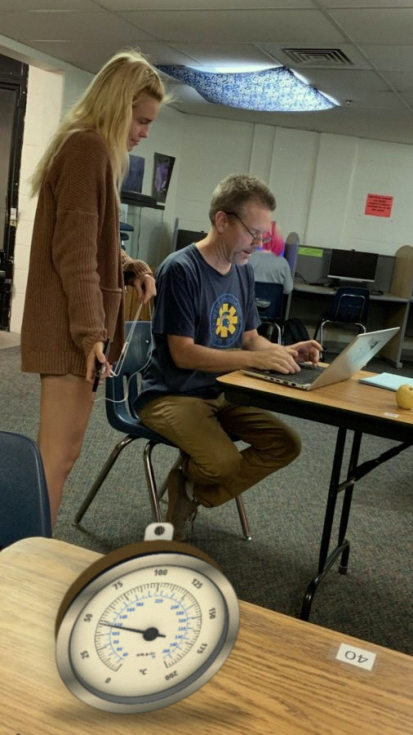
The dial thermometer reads 50 °C
